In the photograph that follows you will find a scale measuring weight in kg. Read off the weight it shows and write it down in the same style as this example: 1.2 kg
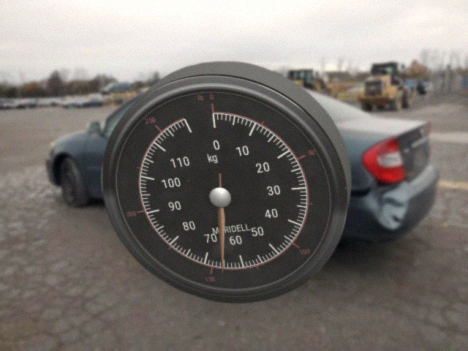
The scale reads 65 kg
